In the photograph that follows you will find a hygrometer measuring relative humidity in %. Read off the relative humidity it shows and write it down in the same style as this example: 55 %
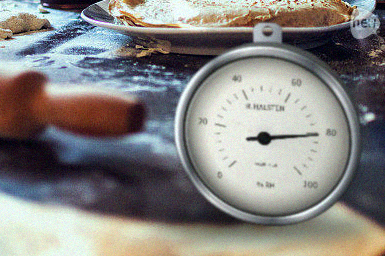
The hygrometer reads 80 %
